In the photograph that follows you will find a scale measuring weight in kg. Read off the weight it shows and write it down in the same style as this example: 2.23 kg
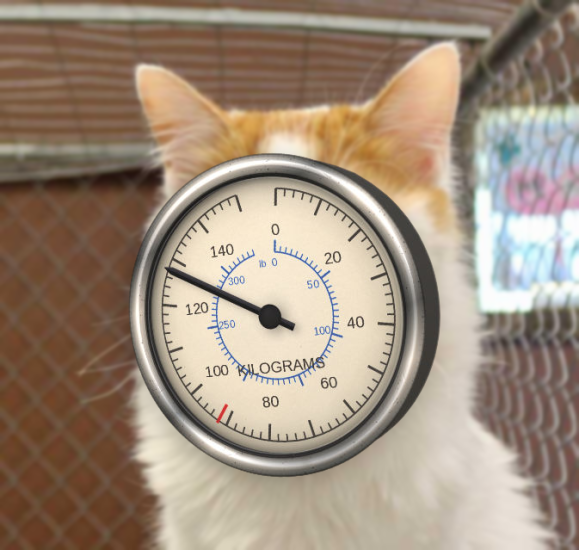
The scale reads 128 kg
